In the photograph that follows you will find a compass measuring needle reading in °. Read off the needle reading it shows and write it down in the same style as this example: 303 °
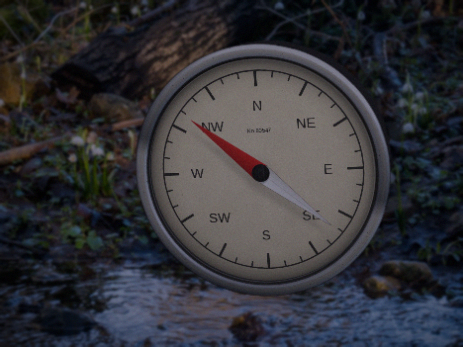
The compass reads 310 °
